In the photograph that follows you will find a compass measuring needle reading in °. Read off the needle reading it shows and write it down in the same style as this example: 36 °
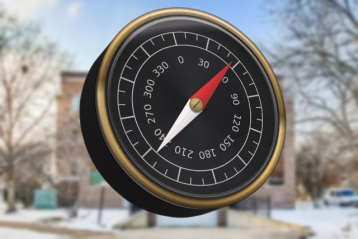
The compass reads 55 °
